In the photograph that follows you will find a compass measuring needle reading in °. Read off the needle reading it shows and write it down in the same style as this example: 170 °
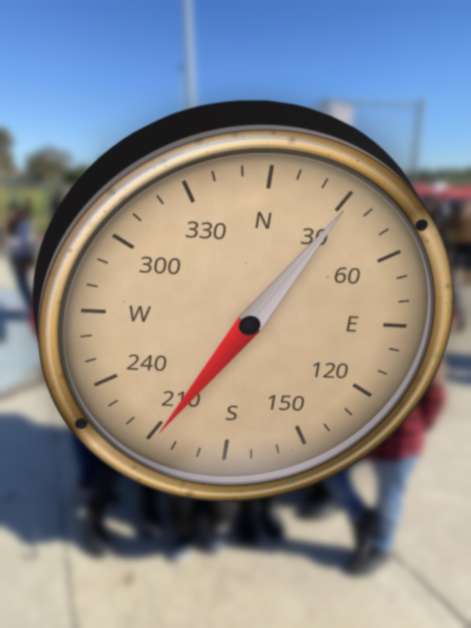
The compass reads 210 °
